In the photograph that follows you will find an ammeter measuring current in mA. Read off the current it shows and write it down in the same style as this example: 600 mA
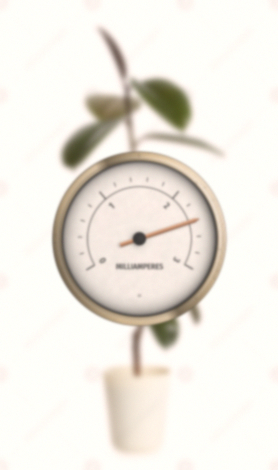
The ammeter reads 2.4 mA
